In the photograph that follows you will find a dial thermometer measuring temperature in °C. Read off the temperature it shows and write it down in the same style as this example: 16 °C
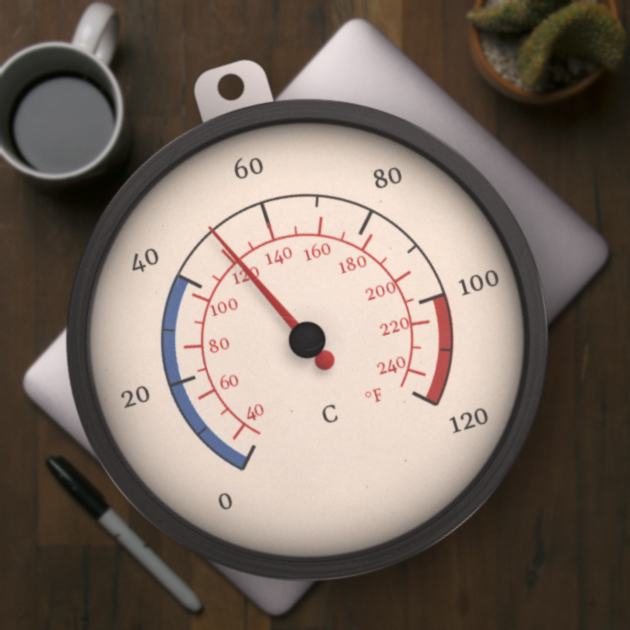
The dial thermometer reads 50 °C
